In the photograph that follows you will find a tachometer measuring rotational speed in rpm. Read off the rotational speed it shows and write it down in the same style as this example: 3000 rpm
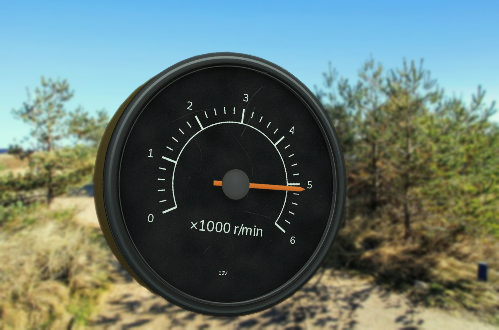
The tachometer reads 5100 rpm
